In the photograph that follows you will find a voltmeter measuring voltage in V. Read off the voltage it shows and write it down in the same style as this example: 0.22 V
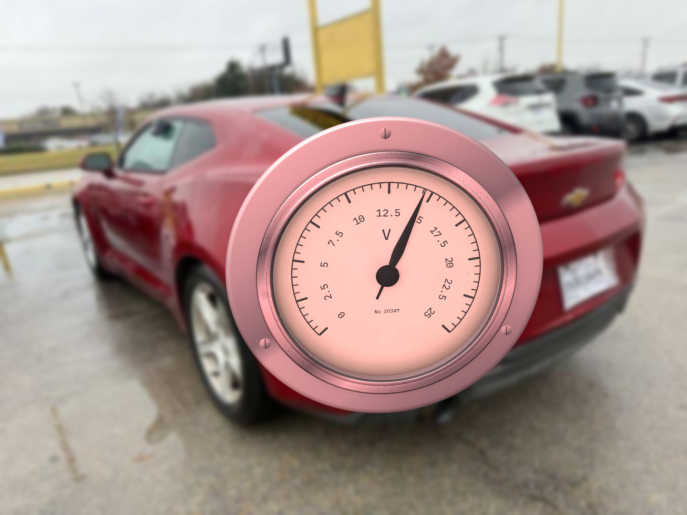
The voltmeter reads 14.5 V
